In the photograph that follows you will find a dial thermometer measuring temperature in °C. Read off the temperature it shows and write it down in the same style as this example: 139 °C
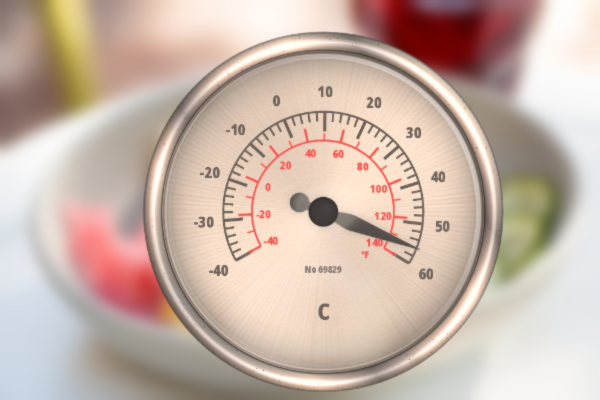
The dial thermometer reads 56 °C
